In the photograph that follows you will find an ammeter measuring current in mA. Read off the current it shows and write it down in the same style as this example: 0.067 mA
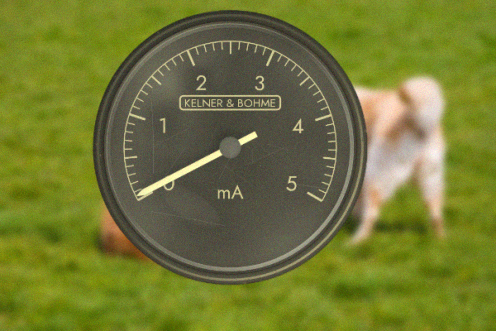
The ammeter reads 0.05 mA
